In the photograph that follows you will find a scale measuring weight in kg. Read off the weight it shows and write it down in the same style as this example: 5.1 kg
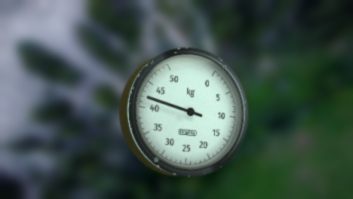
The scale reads 42 kg
